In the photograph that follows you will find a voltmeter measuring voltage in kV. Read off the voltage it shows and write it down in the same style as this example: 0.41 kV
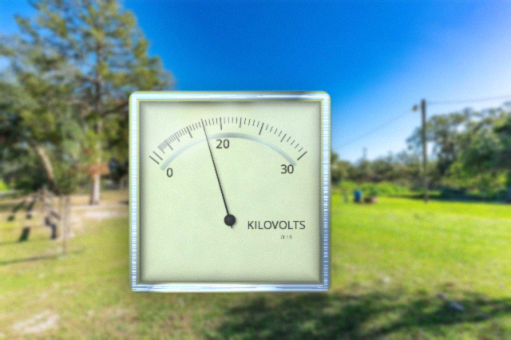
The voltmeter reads 17.5 kV
